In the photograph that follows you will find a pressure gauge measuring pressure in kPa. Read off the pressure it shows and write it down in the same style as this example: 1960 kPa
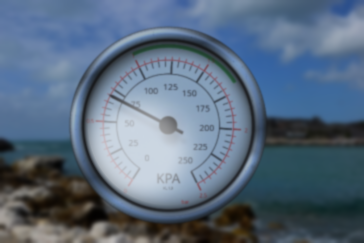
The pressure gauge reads 70 kPa
